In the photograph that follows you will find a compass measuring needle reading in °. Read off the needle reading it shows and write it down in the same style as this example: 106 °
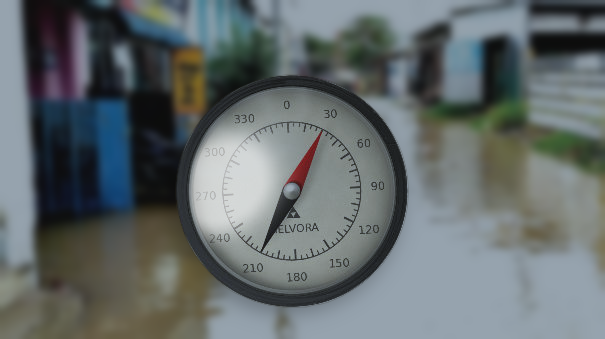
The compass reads 30 °
